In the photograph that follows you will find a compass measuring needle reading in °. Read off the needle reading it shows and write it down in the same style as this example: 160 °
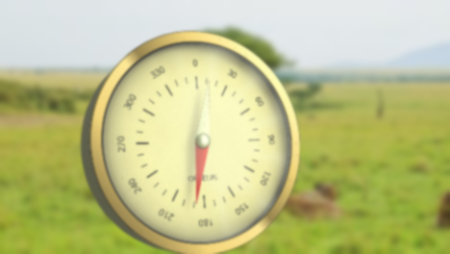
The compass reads 190 °
